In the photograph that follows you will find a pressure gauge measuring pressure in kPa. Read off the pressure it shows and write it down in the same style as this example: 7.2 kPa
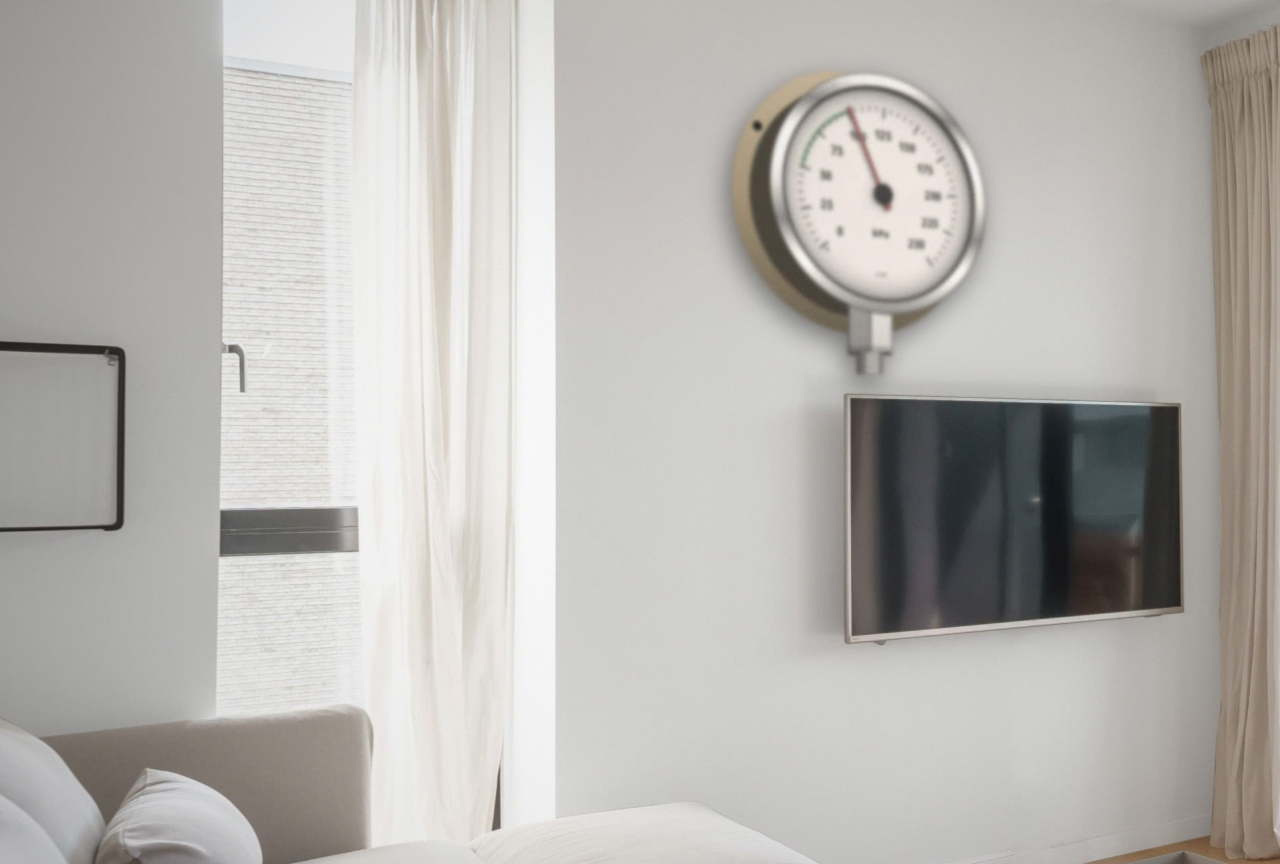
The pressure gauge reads 100 kPa
